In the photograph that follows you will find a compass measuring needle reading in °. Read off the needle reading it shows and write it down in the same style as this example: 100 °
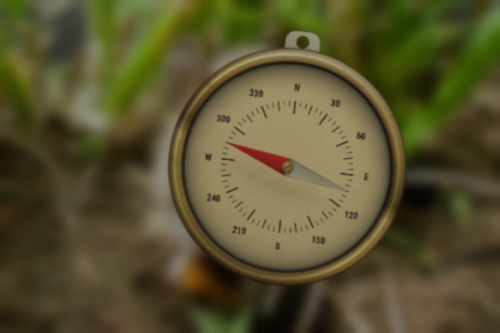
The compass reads 285 °
